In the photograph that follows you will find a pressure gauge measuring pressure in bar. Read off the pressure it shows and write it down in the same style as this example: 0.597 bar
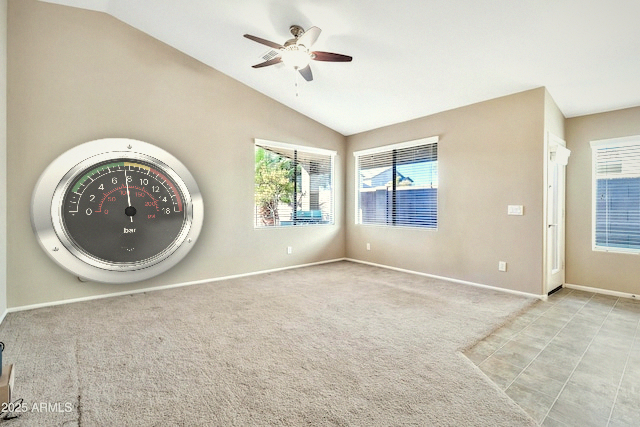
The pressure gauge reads 7.5 bar
